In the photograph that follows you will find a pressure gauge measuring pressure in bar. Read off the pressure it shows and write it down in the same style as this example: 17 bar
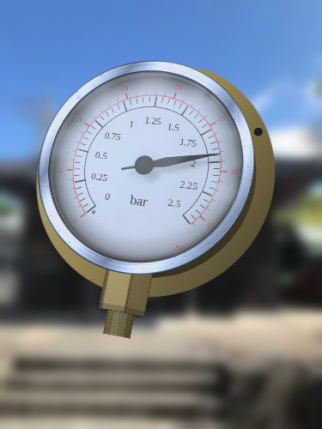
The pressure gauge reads 1.95 bar
